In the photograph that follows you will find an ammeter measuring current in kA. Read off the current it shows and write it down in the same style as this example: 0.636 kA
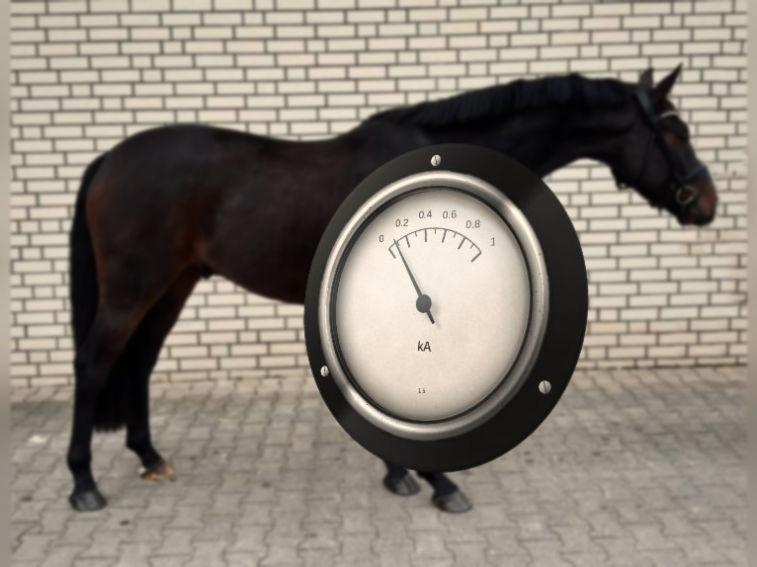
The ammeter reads 0.1 kA
